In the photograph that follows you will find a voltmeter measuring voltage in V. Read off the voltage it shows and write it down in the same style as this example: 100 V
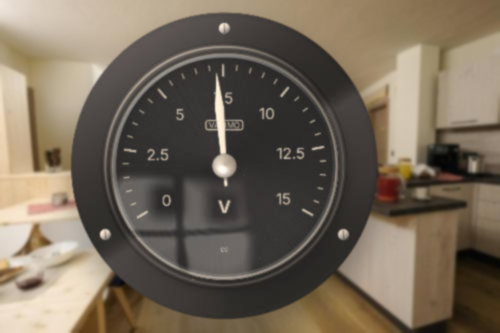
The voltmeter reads 7.25 V
